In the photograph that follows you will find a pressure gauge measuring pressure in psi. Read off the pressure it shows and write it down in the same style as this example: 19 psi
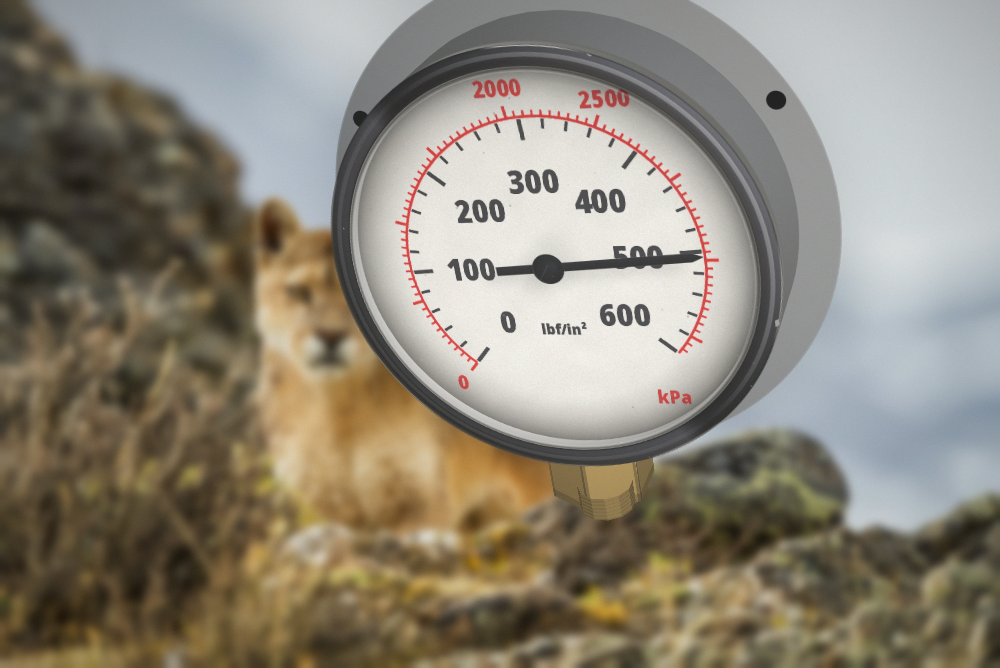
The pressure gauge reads 500 psi
